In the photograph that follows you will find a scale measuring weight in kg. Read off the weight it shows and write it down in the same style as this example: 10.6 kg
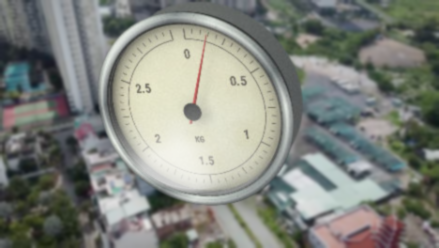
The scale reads 0.15 kg
